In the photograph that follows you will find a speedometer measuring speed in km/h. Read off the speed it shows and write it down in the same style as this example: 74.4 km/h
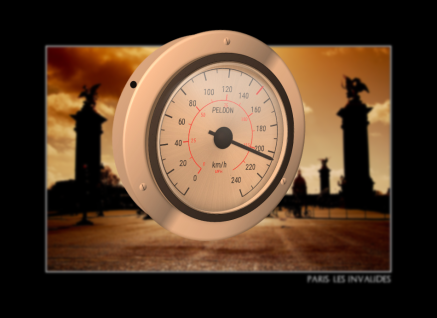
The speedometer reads 205 km/h
